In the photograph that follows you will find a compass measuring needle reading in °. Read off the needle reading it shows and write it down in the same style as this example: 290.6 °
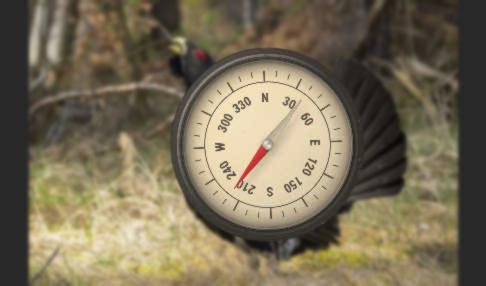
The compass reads 220 °
